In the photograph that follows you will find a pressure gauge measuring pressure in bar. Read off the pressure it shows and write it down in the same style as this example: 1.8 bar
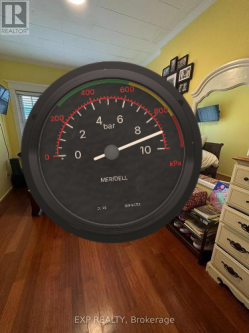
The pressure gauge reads 9 bar
